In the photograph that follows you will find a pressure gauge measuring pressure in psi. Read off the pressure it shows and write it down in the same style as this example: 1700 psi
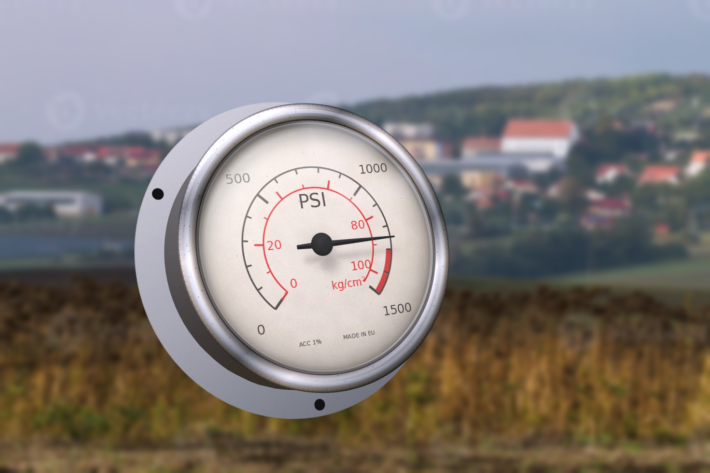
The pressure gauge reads 1250 psi
